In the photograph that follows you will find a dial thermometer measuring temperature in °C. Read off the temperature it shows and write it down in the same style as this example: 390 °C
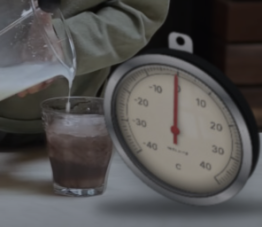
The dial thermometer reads 0 °C
